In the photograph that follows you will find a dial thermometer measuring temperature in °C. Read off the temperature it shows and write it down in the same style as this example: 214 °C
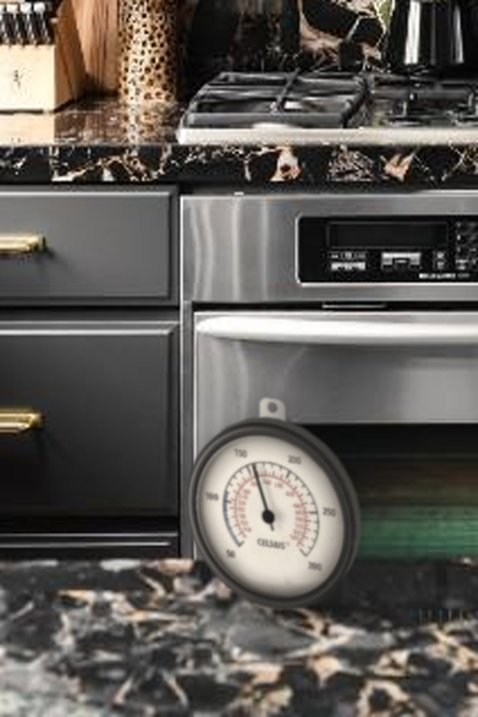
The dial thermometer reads 160 °C
